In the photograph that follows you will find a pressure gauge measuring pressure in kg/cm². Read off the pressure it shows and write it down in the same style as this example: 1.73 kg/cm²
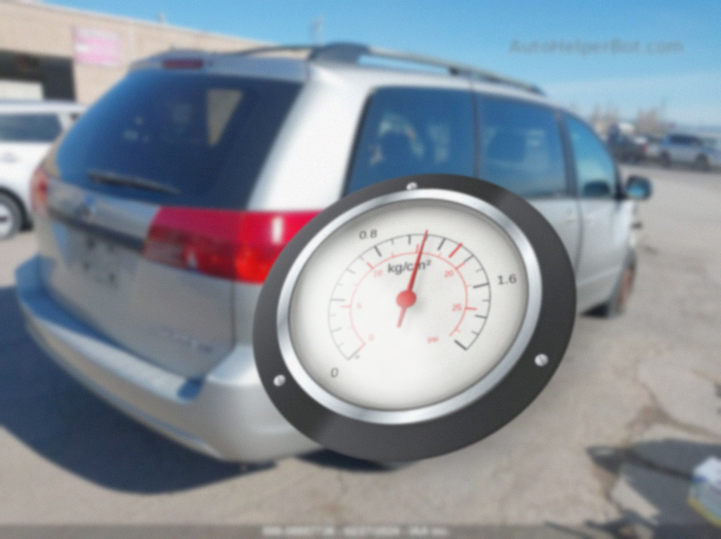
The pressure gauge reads 1.1 kg/cm²
